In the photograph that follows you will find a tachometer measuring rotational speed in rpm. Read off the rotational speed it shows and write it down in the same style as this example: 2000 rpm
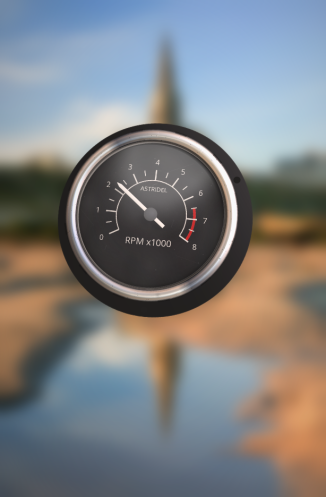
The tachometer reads 2250 rpm
